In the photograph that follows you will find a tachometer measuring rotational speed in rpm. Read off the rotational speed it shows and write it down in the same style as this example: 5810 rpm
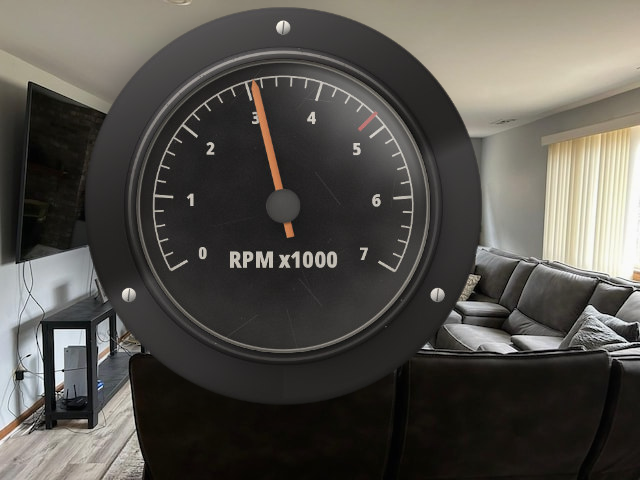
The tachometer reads 3100 rpm
